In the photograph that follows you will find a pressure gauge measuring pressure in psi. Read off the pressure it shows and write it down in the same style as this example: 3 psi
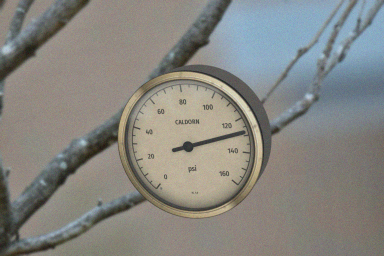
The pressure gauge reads 127.5 psi
